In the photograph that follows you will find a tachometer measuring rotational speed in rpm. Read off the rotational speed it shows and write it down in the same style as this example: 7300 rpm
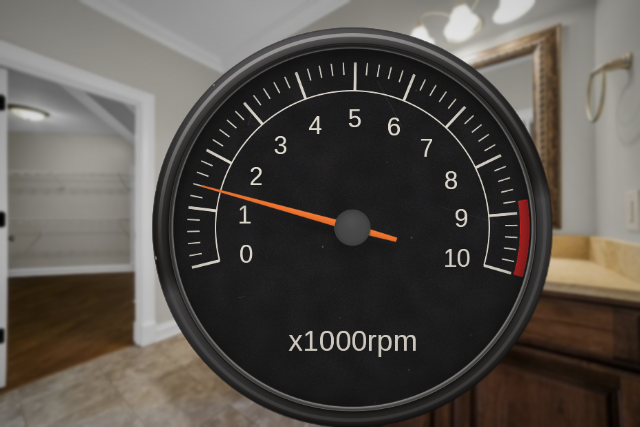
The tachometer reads 1400 rpm
